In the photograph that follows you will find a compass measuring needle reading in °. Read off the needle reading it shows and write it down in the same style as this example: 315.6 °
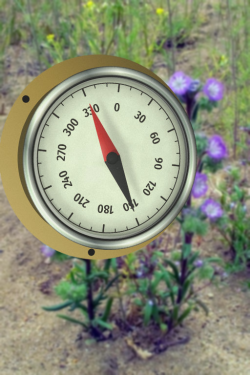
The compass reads 330 °
